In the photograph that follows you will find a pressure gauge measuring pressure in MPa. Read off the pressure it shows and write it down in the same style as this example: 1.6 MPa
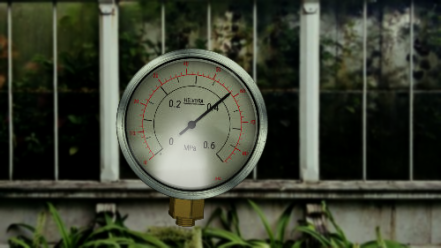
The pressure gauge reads 0.4 MPa
